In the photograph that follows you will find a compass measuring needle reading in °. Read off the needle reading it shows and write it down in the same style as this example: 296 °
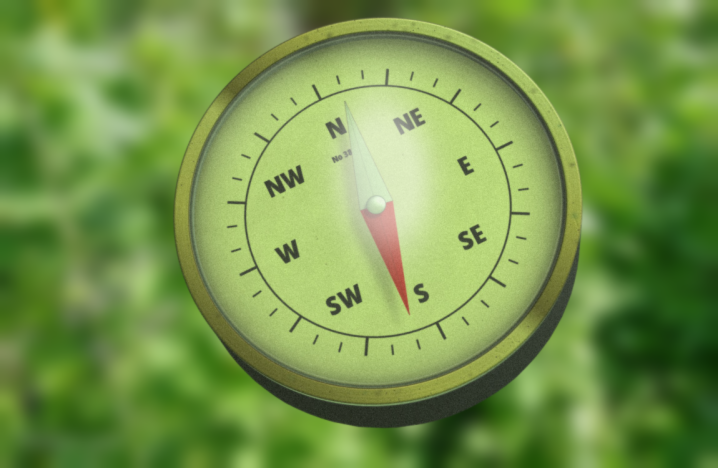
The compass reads 190 °
